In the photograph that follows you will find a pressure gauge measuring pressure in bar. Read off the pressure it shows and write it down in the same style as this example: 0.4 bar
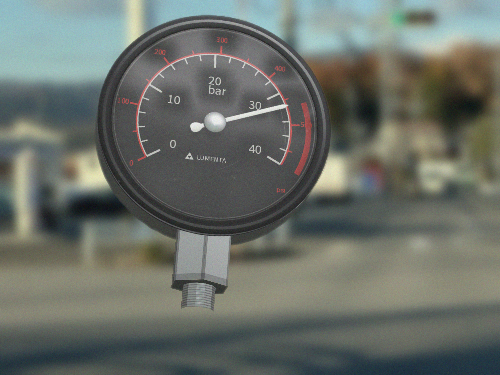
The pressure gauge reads 32 bar
